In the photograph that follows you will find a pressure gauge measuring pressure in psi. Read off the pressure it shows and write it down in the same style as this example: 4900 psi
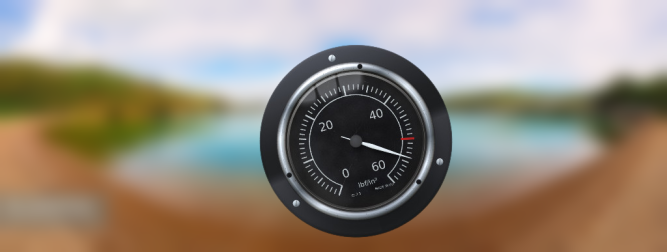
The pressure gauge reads 54 psi
